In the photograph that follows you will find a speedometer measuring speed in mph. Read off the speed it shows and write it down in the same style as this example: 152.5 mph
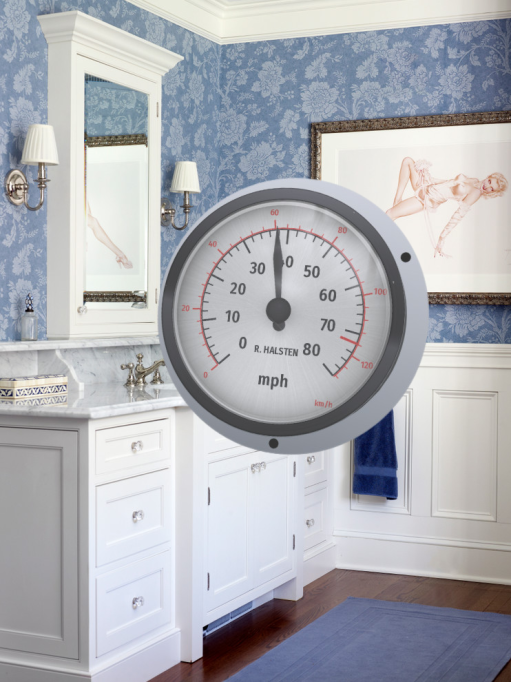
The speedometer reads 38 mph
